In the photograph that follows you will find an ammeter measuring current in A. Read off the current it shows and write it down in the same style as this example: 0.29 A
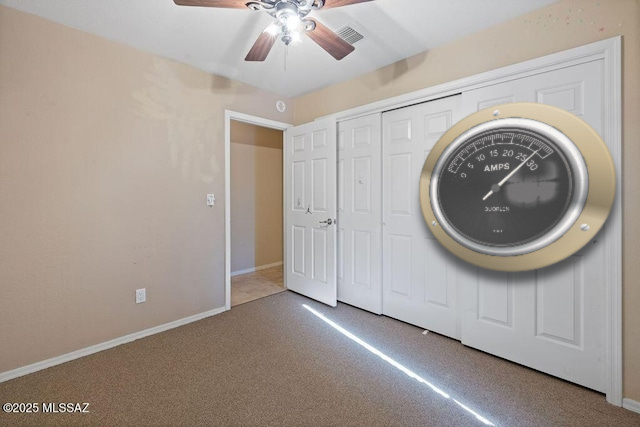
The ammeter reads 27.5 A
